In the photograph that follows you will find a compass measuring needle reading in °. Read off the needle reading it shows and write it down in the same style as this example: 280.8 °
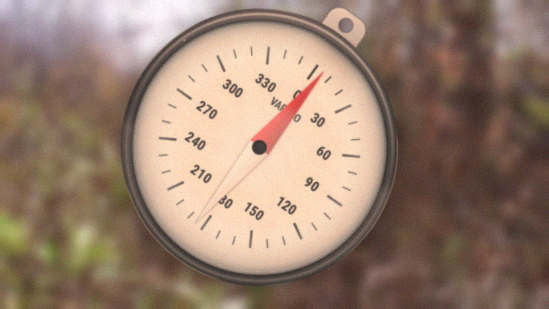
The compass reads 5 °
